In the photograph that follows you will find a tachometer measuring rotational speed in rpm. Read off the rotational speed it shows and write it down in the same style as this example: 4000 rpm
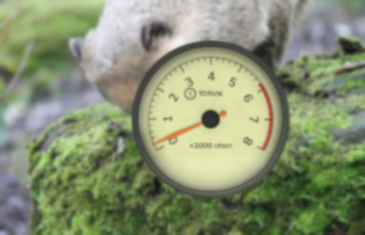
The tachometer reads 200 rpm
